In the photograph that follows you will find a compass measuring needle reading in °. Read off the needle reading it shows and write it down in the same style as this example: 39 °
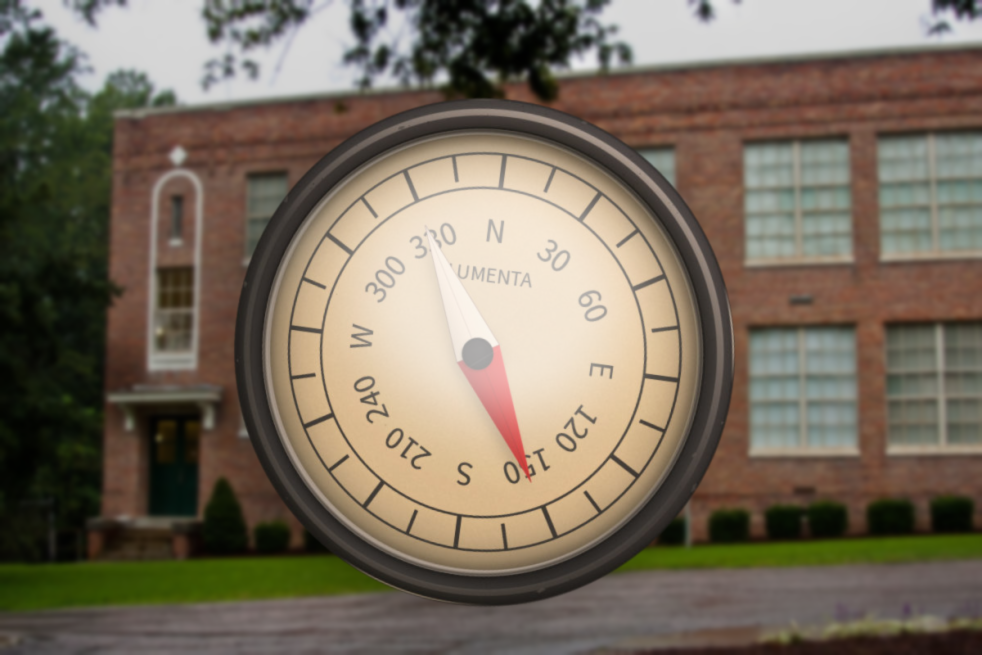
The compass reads 150 °
